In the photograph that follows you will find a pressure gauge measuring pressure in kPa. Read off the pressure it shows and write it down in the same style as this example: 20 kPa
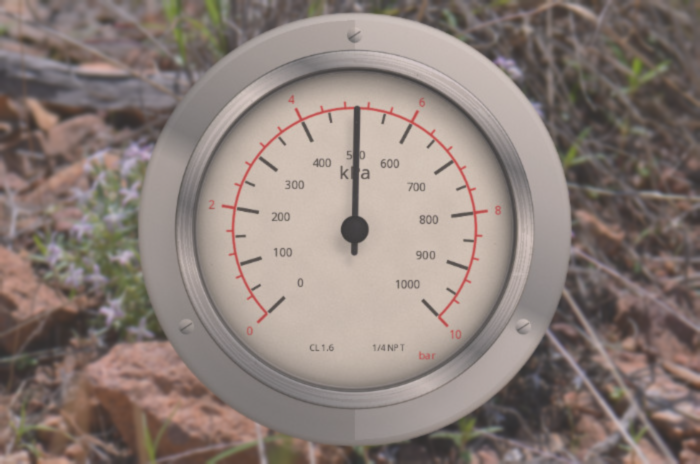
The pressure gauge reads 500 kPa
